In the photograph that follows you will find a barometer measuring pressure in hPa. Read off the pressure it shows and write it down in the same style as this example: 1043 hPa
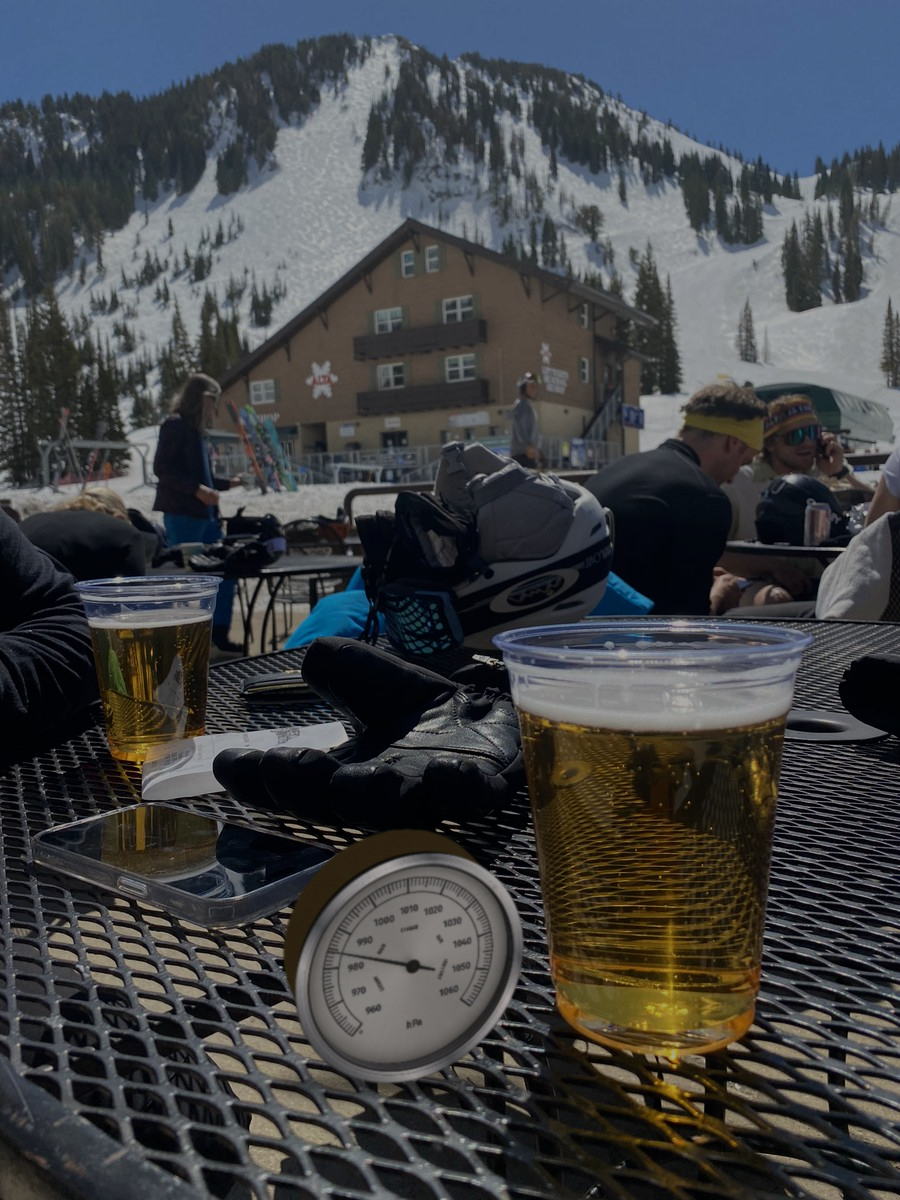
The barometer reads 985 hPa
